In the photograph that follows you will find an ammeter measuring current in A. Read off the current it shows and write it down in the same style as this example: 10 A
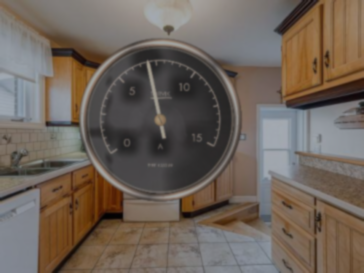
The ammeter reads 7 A
